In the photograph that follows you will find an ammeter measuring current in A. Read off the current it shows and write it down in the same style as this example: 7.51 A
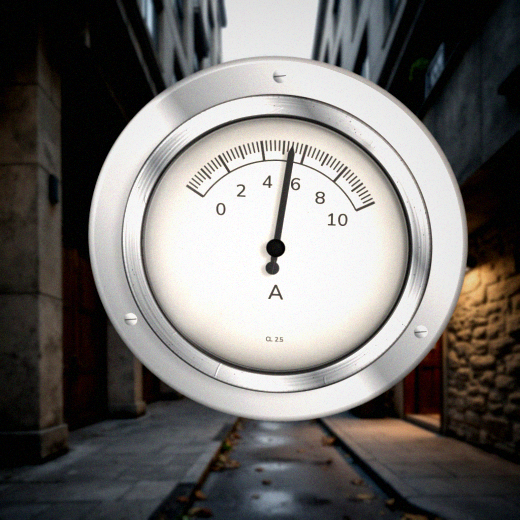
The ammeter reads 5.4 A
